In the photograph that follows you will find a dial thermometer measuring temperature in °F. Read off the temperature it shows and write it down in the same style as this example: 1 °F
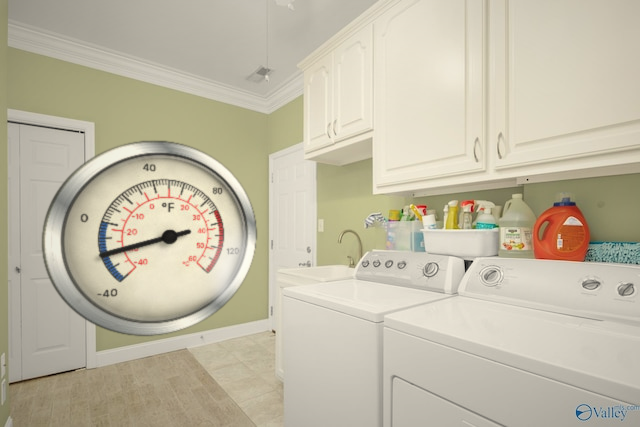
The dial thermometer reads -20 °F
